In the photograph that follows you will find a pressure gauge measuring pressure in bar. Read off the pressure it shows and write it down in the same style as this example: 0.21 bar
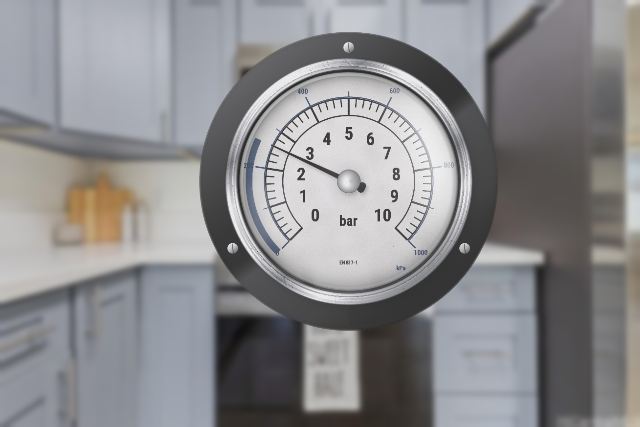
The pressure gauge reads 2.6 bar
